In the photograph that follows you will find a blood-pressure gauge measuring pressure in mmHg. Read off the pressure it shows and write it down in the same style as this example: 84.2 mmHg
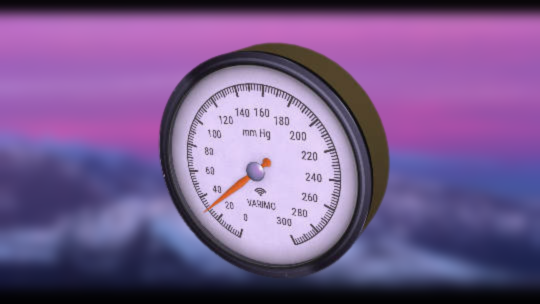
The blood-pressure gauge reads 30 mmHg
